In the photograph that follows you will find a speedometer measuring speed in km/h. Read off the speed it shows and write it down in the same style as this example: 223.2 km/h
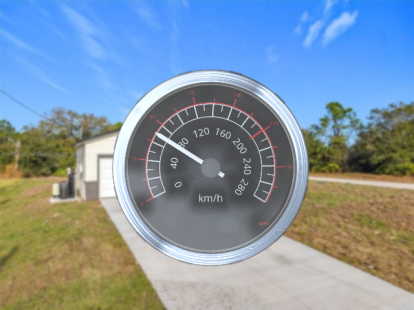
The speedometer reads 70 km/h
